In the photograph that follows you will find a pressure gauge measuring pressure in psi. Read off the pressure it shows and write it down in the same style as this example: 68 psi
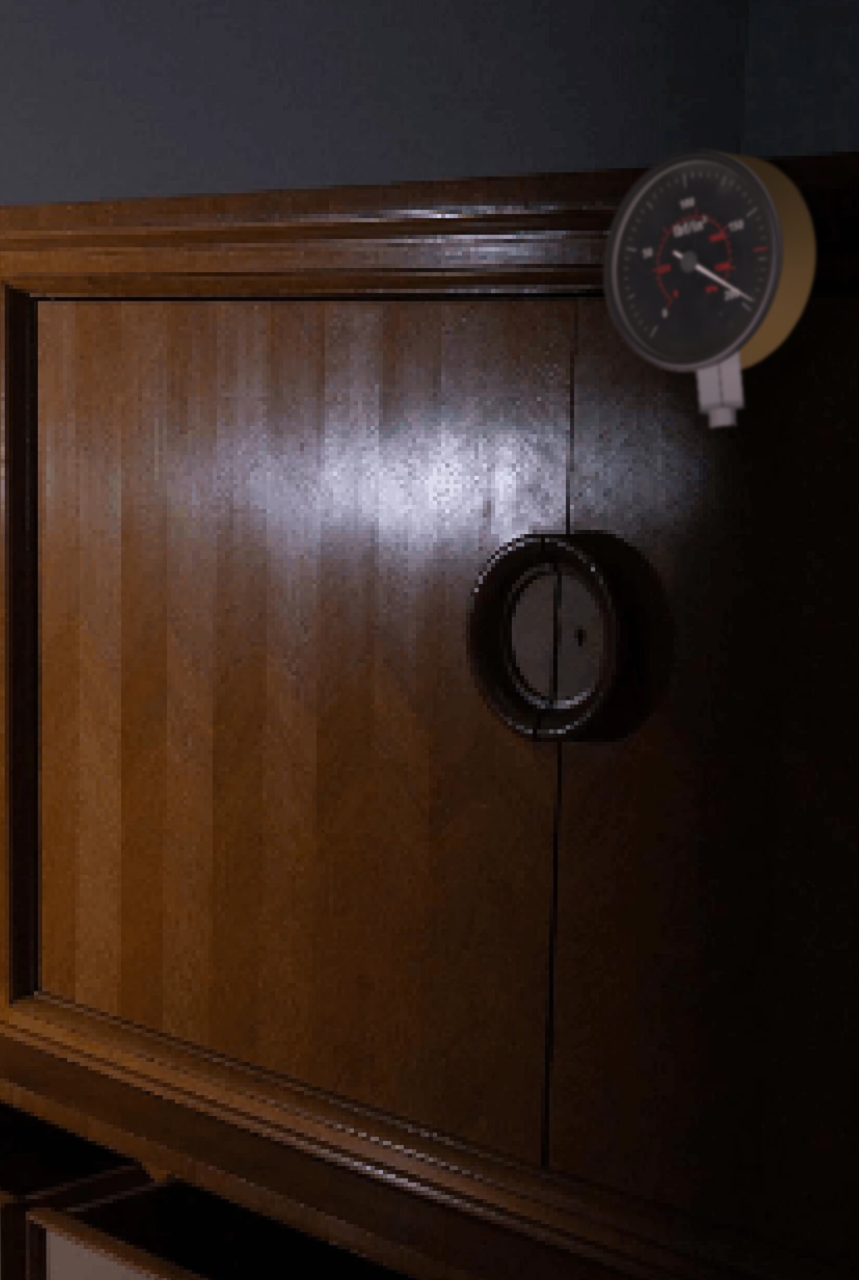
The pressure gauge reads 195 psi
